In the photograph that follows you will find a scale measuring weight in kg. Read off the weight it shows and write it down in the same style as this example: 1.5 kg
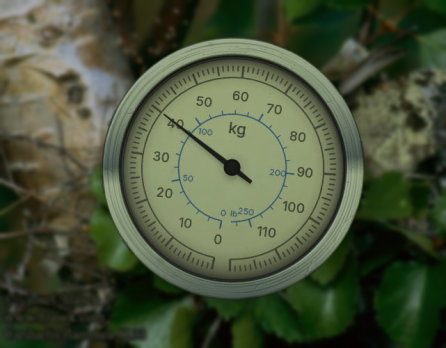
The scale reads 40 kg
